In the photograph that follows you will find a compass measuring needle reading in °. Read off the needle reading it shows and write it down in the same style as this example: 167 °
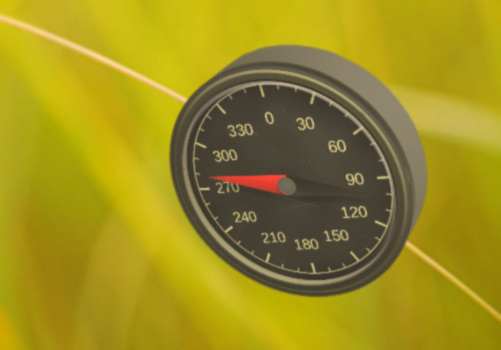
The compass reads 280 °
